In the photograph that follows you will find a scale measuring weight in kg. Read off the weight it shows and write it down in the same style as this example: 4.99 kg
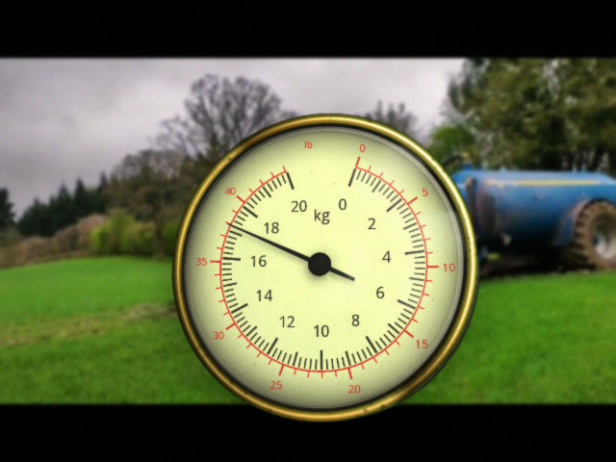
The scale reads 17.2 kg
